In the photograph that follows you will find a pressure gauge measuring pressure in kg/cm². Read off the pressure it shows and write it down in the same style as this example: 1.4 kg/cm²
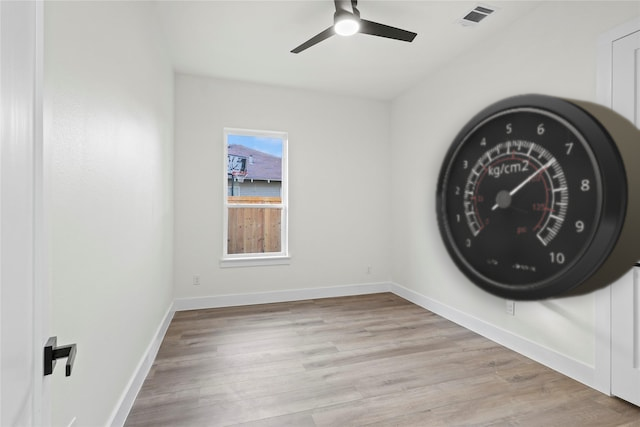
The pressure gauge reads 7 kg/cm²
